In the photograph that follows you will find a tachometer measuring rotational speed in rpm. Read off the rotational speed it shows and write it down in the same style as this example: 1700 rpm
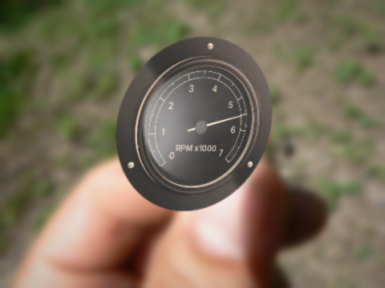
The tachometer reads 5500 rpm
